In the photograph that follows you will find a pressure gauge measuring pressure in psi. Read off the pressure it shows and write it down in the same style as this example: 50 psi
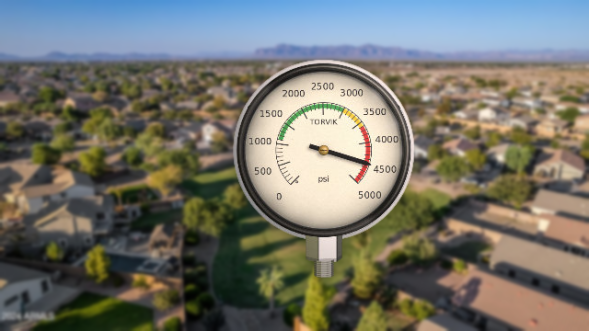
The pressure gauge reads 4500 psi
